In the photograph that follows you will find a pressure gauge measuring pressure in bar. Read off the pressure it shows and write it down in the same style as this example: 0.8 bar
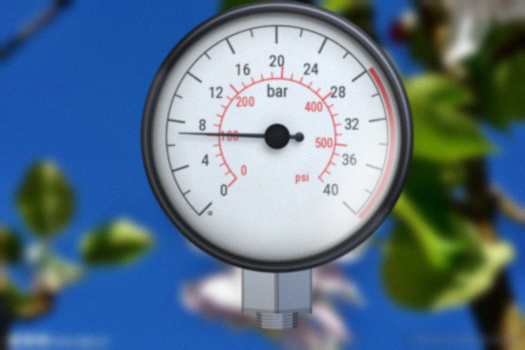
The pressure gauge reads 7 bar
